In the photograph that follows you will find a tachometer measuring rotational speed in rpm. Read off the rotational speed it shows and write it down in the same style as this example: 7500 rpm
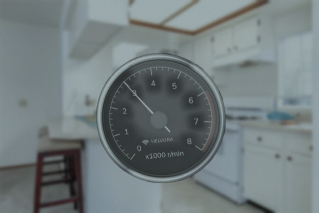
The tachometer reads 3000 rpm
